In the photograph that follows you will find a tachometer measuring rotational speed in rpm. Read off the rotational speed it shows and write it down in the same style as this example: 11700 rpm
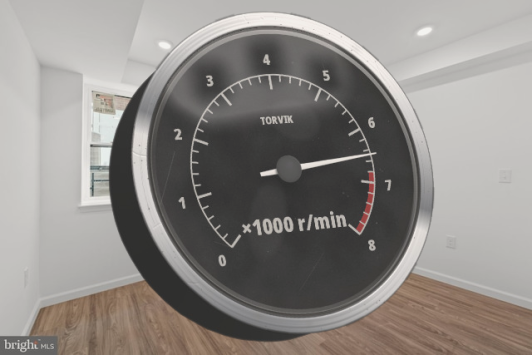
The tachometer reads 6500 rpm
